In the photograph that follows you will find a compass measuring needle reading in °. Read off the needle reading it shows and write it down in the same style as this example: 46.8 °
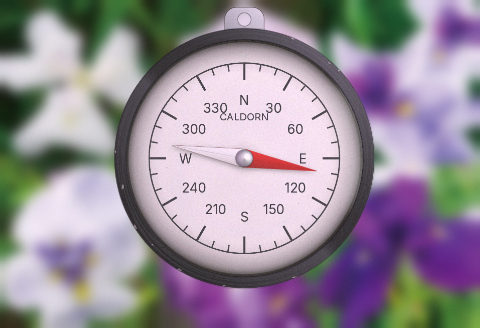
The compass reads 100 °
